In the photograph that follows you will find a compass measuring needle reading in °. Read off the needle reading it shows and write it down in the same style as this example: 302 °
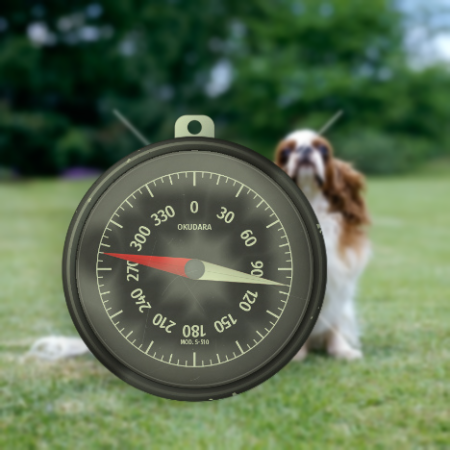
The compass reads 280 °
